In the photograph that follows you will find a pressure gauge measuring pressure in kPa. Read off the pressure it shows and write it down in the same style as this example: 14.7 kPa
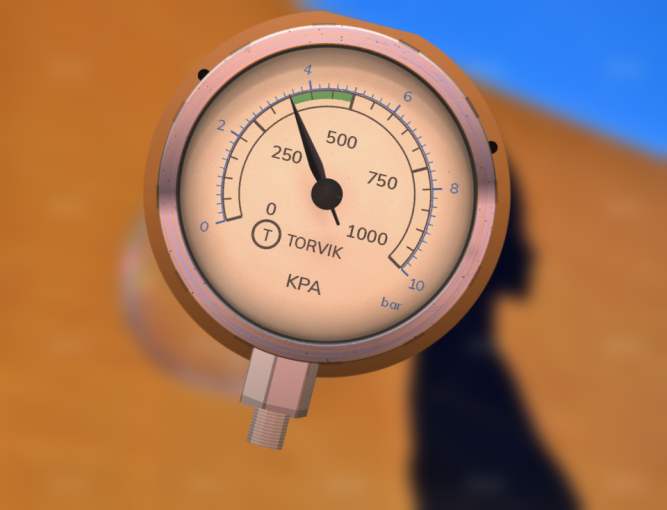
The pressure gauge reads 350 kPa
